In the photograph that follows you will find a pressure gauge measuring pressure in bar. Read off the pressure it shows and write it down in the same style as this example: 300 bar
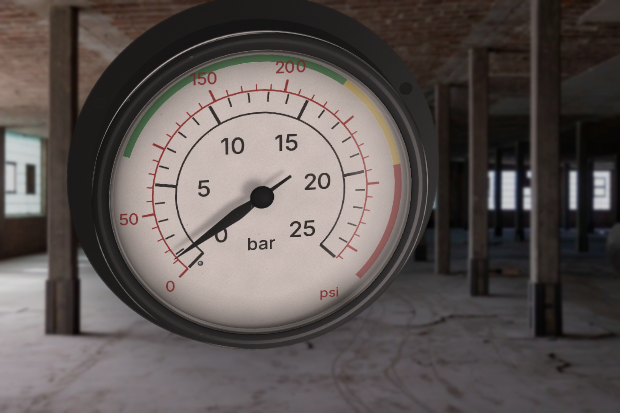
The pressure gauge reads 1 bar
